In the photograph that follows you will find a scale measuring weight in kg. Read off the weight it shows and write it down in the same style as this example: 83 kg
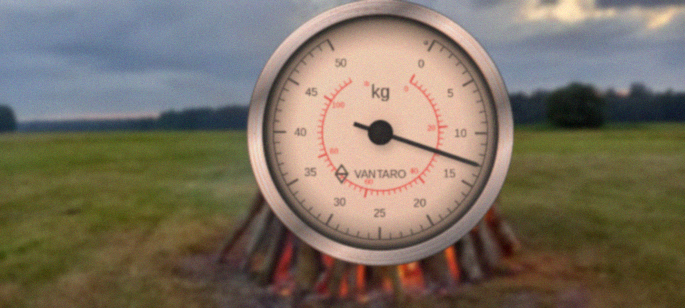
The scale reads 13 kg
